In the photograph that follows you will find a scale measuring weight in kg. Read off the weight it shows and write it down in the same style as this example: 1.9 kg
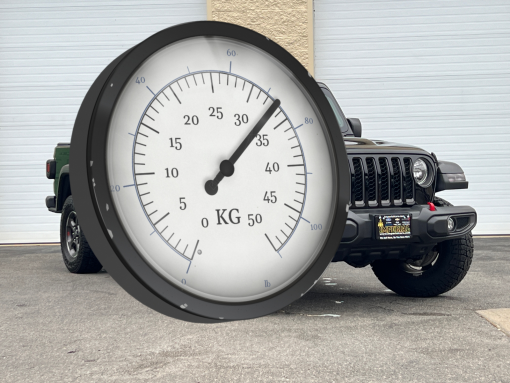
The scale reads 33 kg
